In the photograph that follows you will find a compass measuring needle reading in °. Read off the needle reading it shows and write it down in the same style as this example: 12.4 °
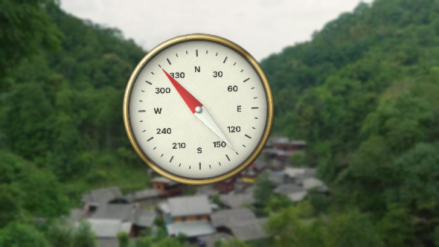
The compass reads 320 °
